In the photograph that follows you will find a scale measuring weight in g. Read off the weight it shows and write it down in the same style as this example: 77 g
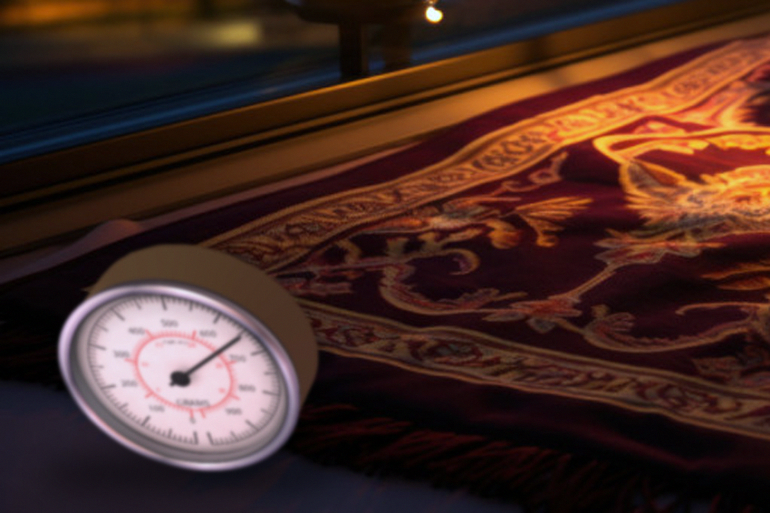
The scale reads 650 g
